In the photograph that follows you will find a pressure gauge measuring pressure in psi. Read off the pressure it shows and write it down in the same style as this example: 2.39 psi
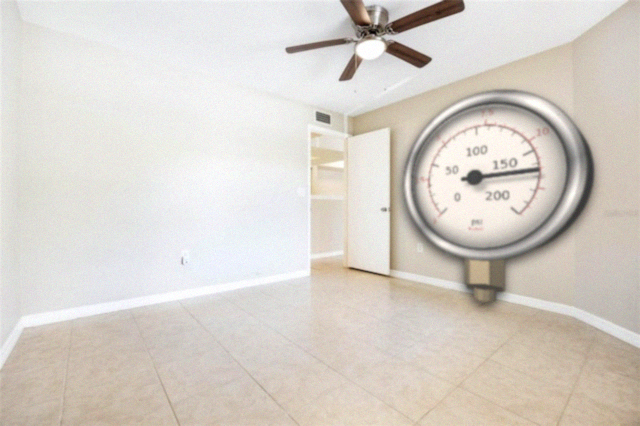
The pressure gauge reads 165 psi
